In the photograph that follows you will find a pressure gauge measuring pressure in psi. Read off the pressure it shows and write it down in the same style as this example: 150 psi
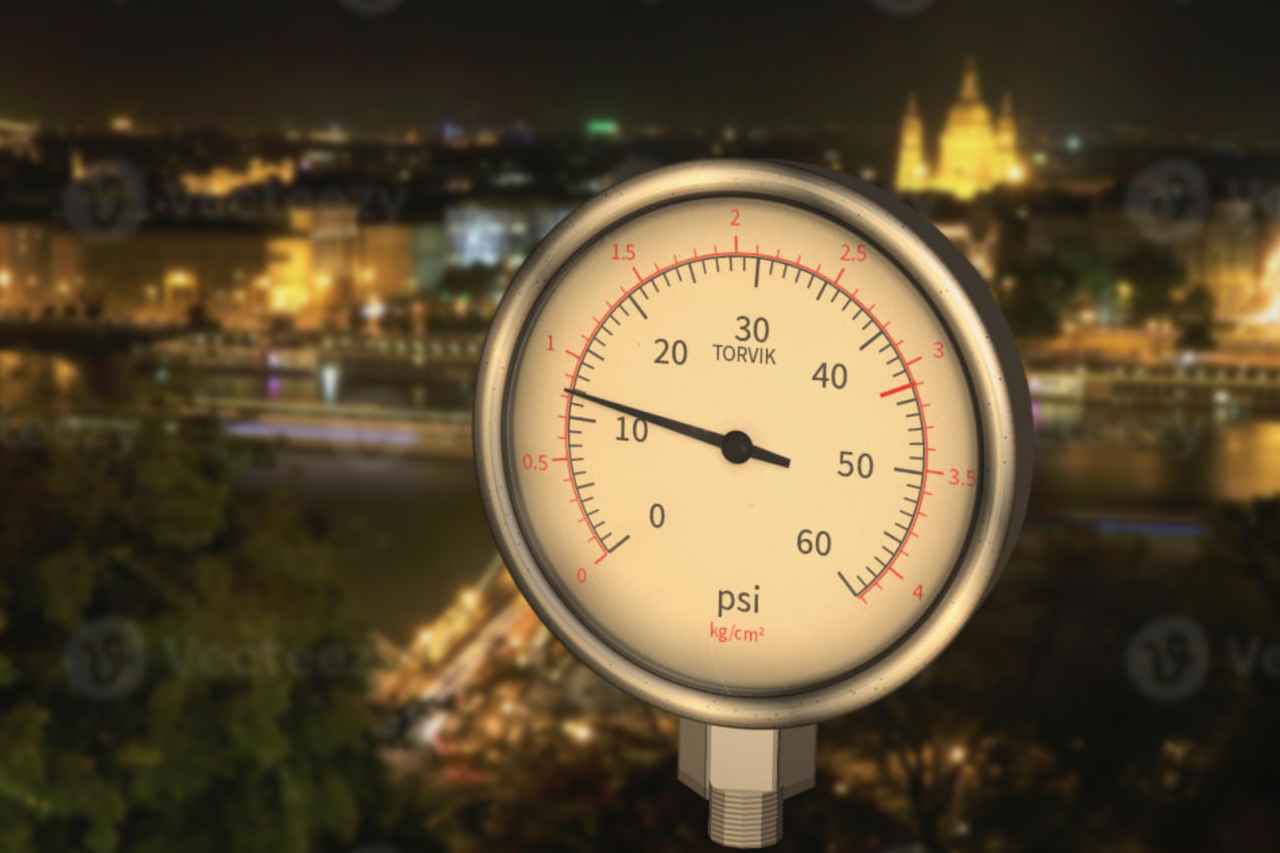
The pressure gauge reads 12 psi
